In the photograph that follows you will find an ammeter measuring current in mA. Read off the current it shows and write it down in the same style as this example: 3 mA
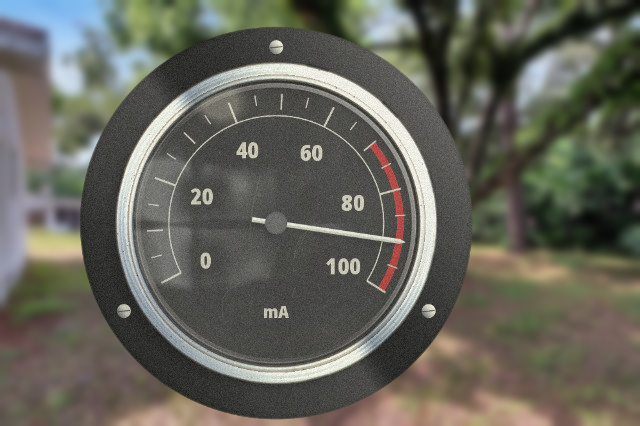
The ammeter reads 90 mA
